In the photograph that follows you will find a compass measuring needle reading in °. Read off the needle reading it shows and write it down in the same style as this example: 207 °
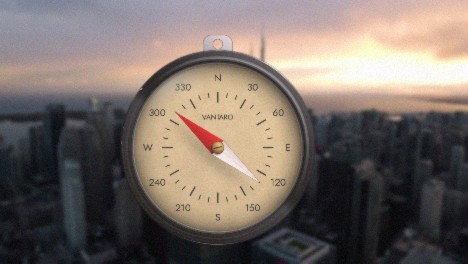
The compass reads 310 °
